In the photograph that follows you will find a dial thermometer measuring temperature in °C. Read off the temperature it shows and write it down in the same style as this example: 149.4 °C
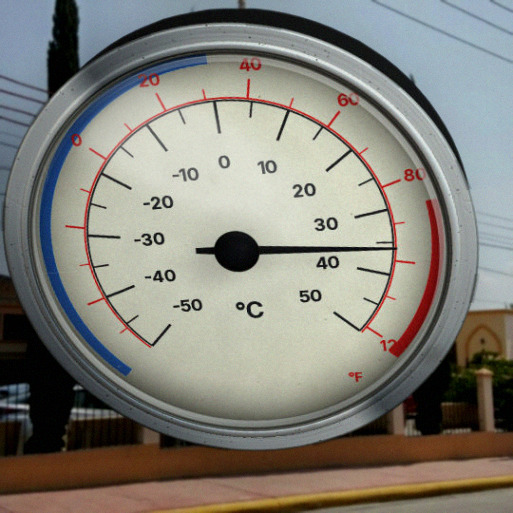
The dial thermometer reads 35 °C
